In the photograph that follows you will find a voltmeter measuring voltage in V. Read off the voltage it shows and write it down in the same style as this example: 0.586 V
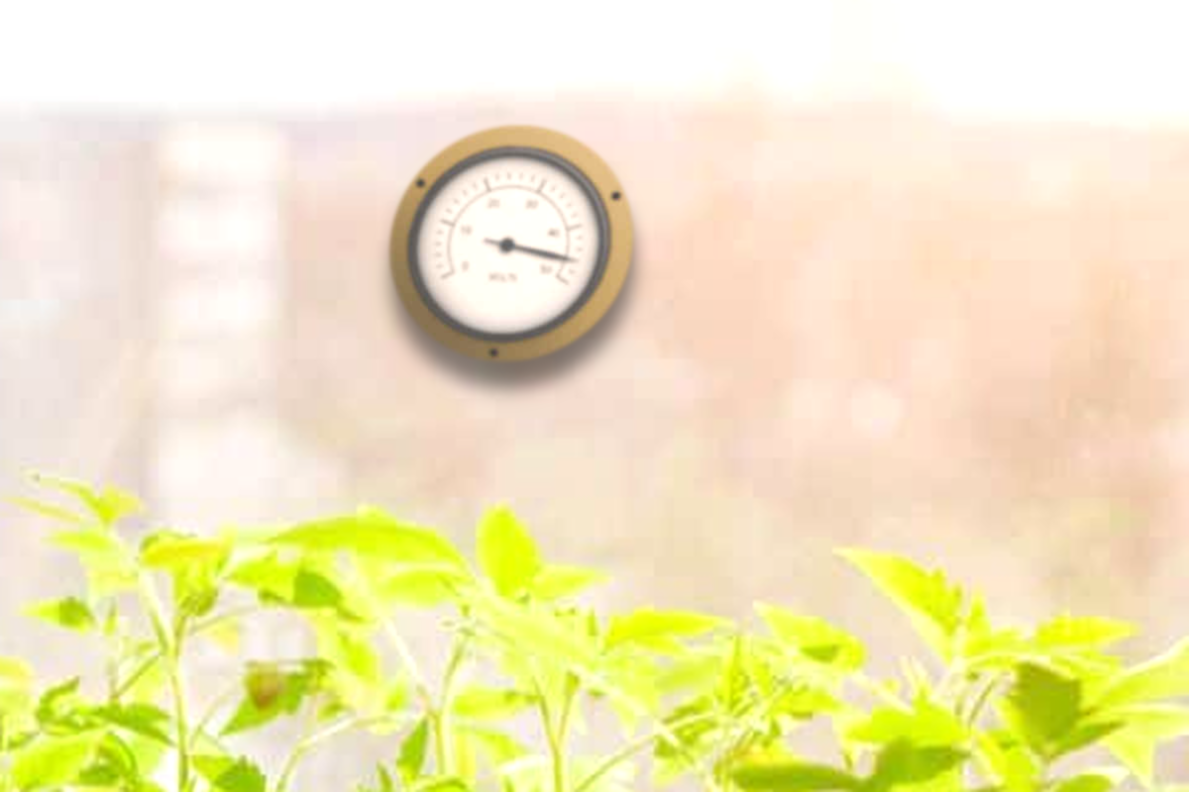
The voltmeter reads 46 V
